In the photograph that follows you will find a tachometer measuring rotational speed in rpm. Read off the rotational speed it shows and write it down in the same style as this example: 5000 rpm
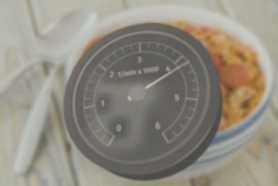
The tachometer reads 4200 rpm
